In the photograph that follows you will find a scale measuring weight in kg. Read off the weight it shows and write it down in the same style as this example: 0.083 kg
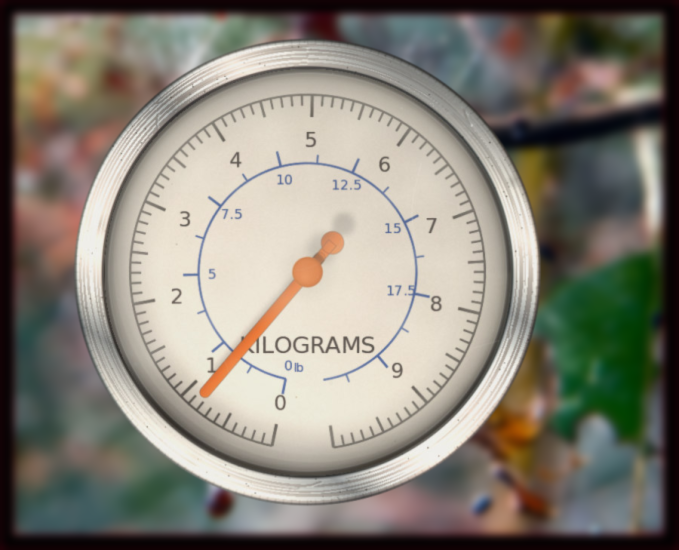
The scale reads 0.85 kg
